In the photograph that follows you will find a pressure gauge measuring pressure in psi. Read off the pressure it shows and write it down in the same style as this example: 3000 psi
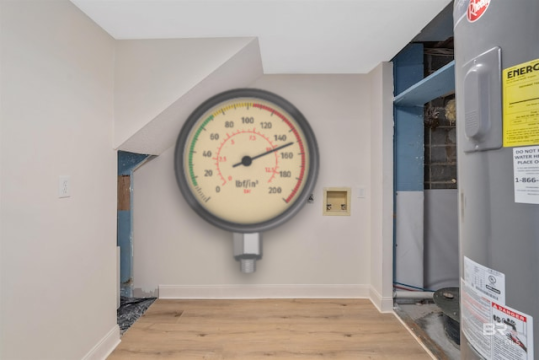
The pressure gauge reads 150 psi
